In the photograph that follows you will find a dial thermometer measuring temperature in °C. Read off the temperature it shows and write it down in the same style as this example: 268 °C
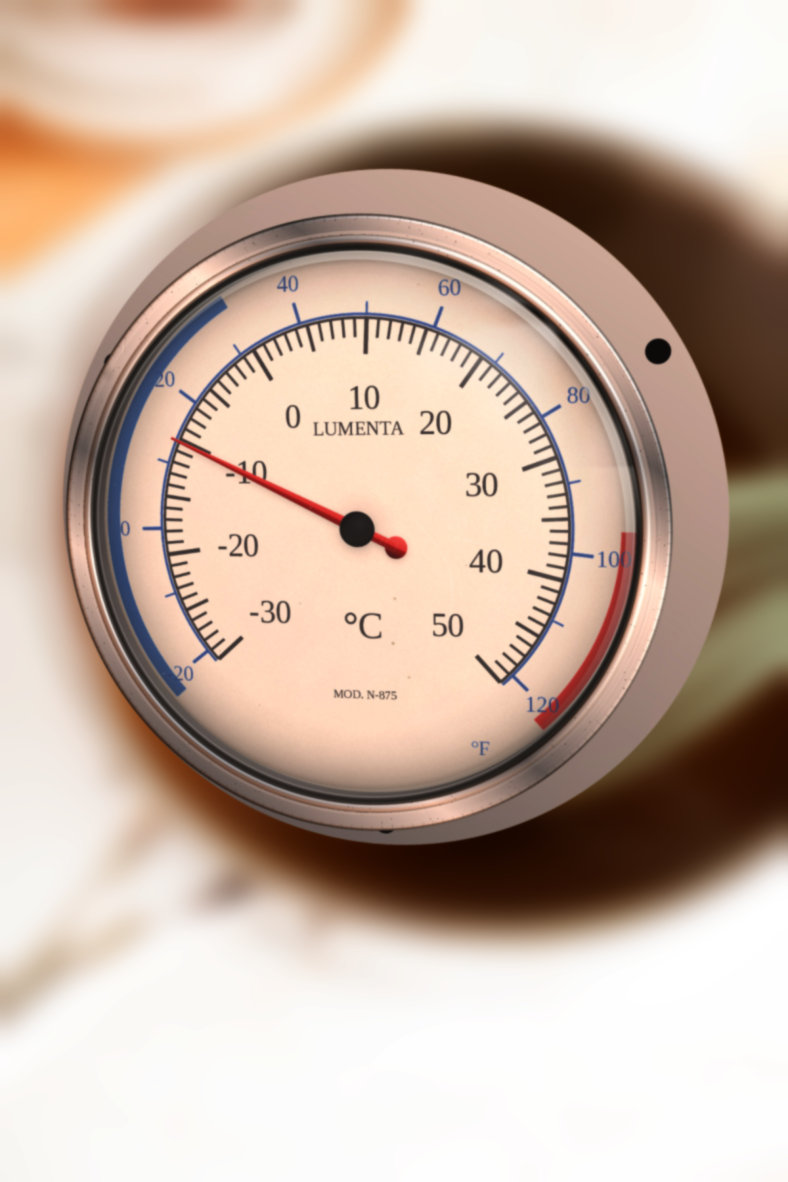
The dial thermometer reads -10 °C
